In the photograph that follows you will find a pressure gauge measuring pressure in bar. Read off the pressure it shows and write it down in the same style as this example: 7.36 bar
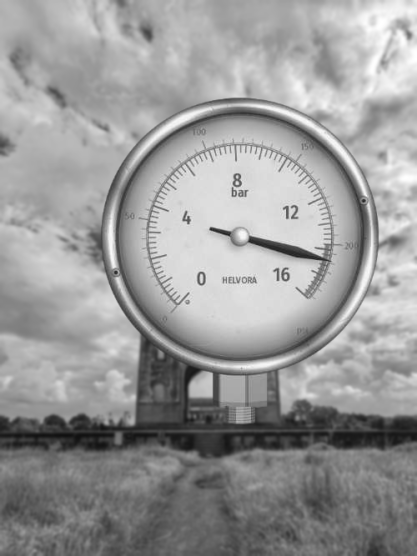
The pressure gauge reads 14.4 bar
